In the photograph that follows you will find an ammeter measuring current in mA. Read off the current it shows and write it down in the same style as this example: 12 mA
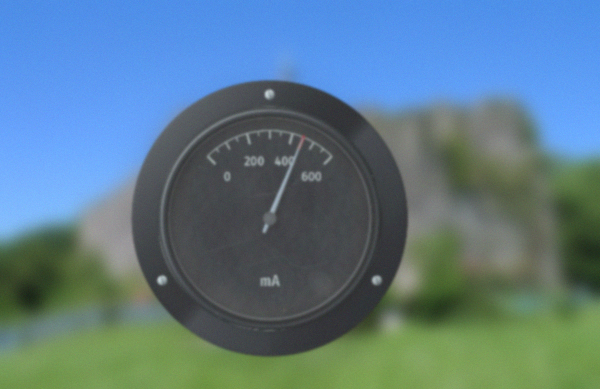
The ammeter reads 450 mA
